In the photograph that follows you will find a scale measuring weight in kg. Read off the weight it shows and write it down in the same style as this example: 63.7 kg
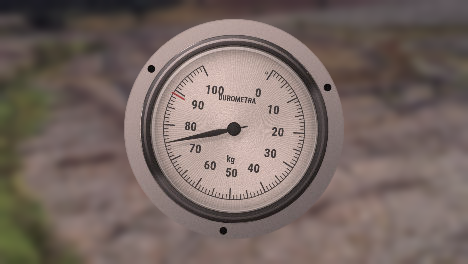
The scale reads 75 kg
